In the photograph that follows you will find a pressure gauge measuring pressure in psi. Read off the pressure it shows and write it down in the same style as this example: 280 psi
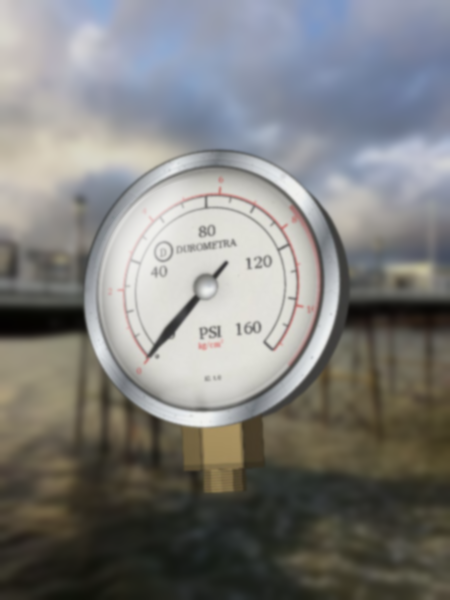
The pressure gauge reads 0 psi
